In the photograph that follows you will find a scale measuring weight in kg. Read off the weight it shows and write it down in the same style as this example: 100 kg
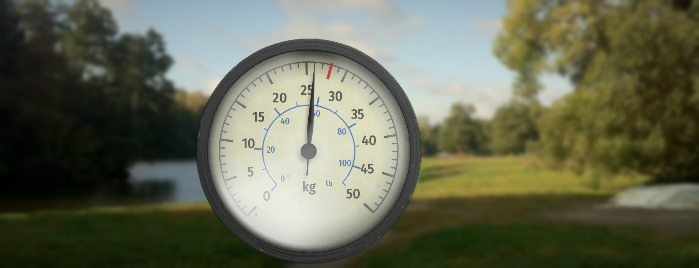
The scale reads 26 kg
